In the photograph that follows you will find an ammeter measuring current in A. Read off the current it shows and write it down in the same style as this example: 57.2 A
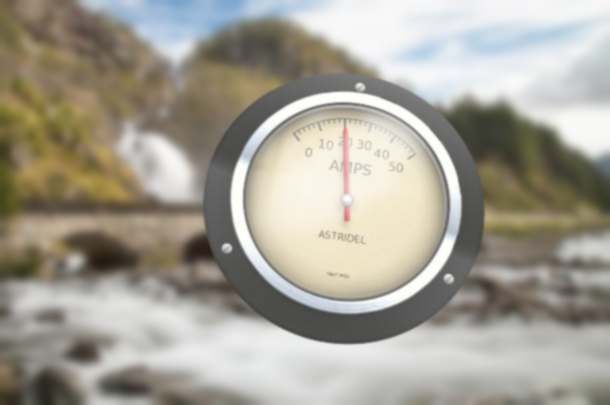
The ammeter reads 20 A
